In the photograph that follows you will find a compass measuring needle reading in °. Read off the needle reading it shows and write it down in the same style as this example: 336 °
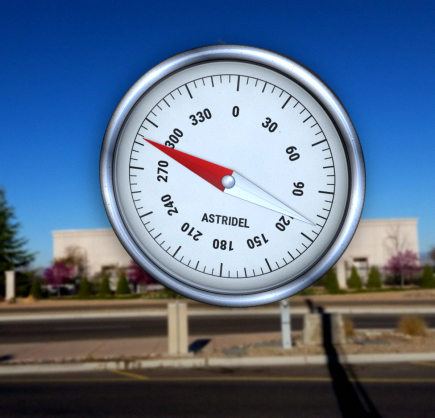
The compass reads 290 °
